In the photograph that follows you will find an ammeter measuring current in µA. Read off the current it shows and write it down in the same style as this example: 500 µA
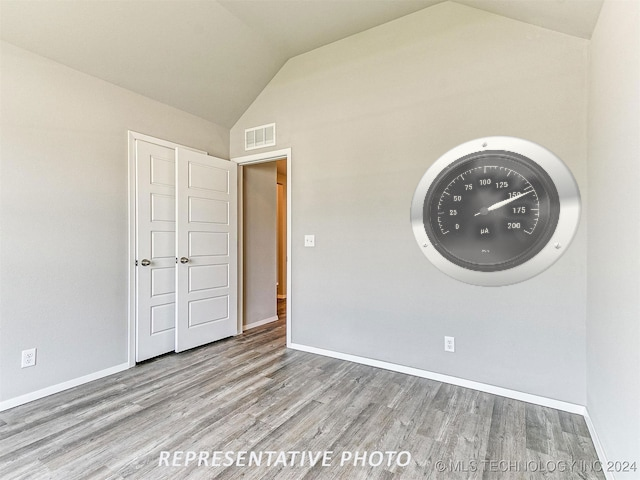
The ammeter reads 155 µA
